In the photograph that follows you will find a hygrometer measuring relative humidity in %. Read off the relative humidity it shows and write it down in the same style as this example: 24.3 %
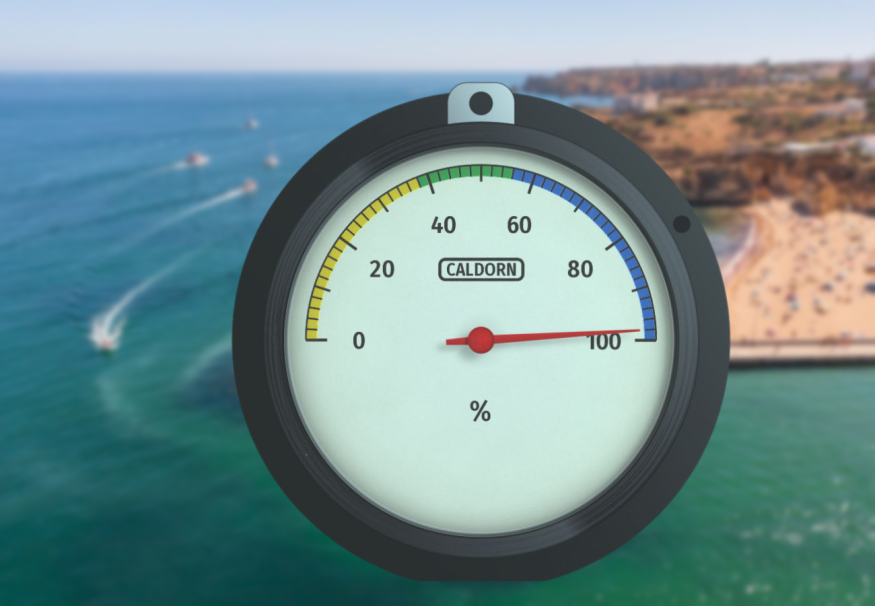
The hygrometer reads 98 %
